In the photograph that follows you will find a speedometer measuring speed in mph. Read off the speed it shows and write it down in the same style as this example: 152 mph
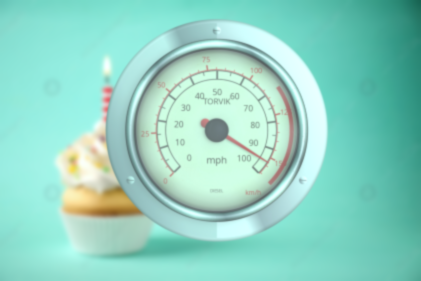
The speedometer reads 95 mph
